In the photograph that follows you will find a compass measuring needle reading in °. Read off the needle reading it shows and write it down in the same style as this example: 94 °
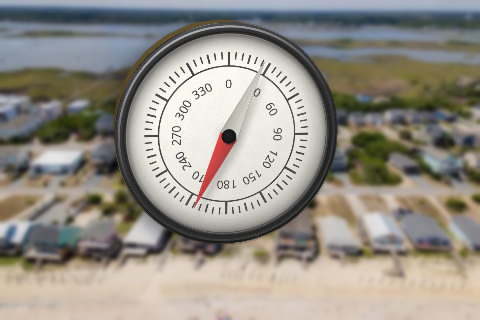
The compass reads 205 °
